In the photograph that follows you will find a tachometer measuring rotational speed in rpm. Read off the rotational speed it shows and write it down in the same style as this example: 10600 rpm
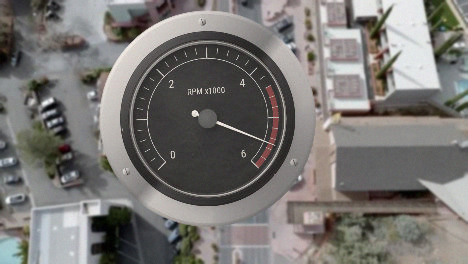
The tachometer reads 5500 rpm
